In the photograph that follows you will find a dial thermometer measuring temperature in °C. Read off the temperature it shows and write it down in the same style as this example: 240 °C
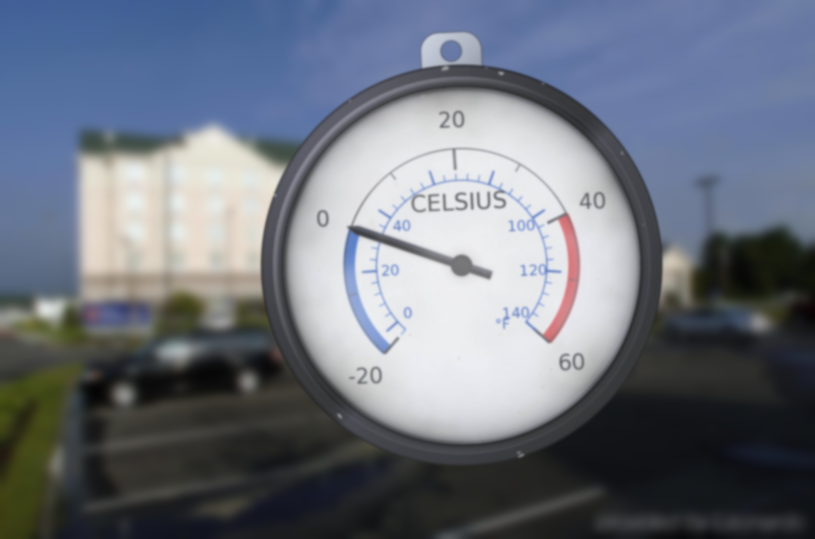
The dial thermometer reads 0 °C
